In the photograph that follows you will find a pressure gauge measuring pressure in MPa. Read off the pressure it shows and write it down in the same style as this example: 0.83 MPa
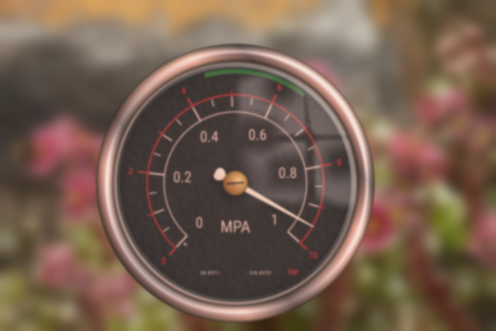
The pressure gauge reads 0.95 MPa
